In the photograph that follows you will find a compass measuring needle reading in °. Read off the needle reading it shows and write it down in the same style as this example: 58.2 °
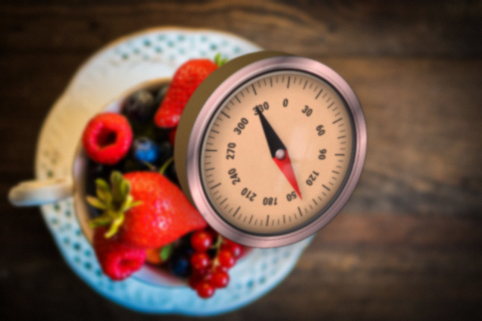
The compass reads 145 °
